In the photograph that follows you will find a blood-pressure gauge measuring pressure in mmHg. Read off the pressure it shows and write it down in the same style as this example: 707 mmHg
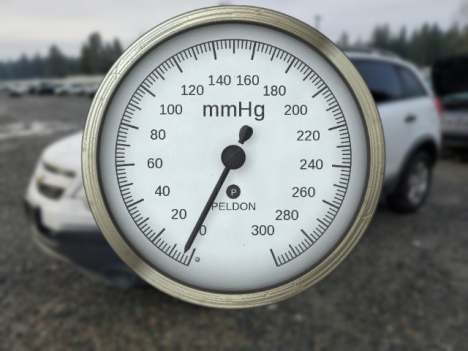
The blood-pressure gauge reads 4 mmHg
